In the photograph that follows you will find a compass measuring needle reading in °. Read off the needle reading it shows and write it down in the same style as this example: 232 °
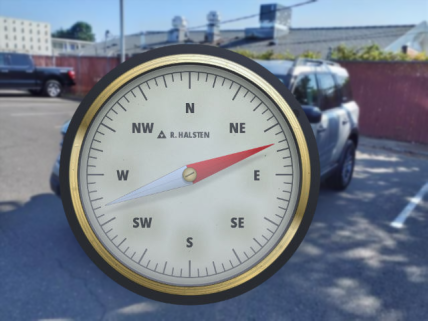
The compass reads 70 °
